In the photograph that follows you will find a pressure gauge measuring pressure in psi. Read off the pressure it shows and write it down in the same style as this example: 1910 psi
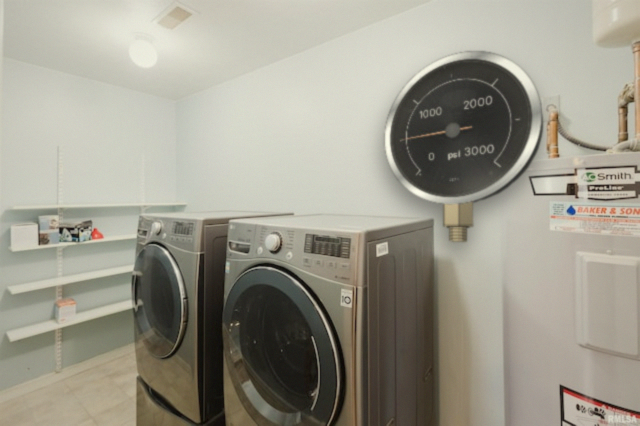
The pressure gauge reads 500 psi
